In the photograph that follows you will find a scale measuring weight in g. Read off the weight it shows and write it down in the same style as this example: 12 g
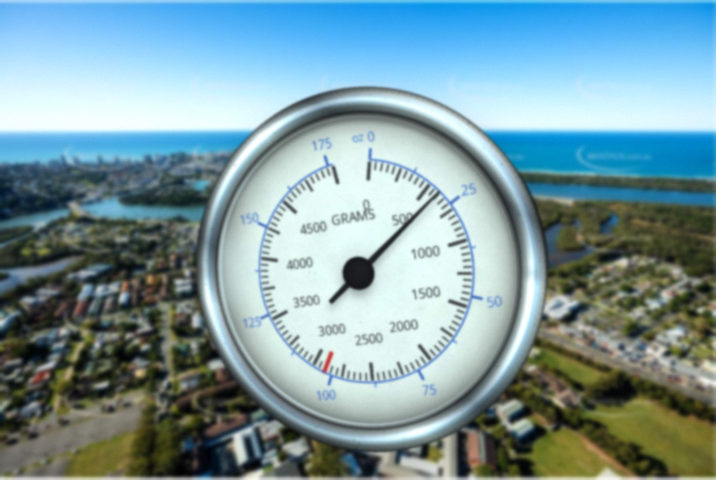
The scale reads 600 g
